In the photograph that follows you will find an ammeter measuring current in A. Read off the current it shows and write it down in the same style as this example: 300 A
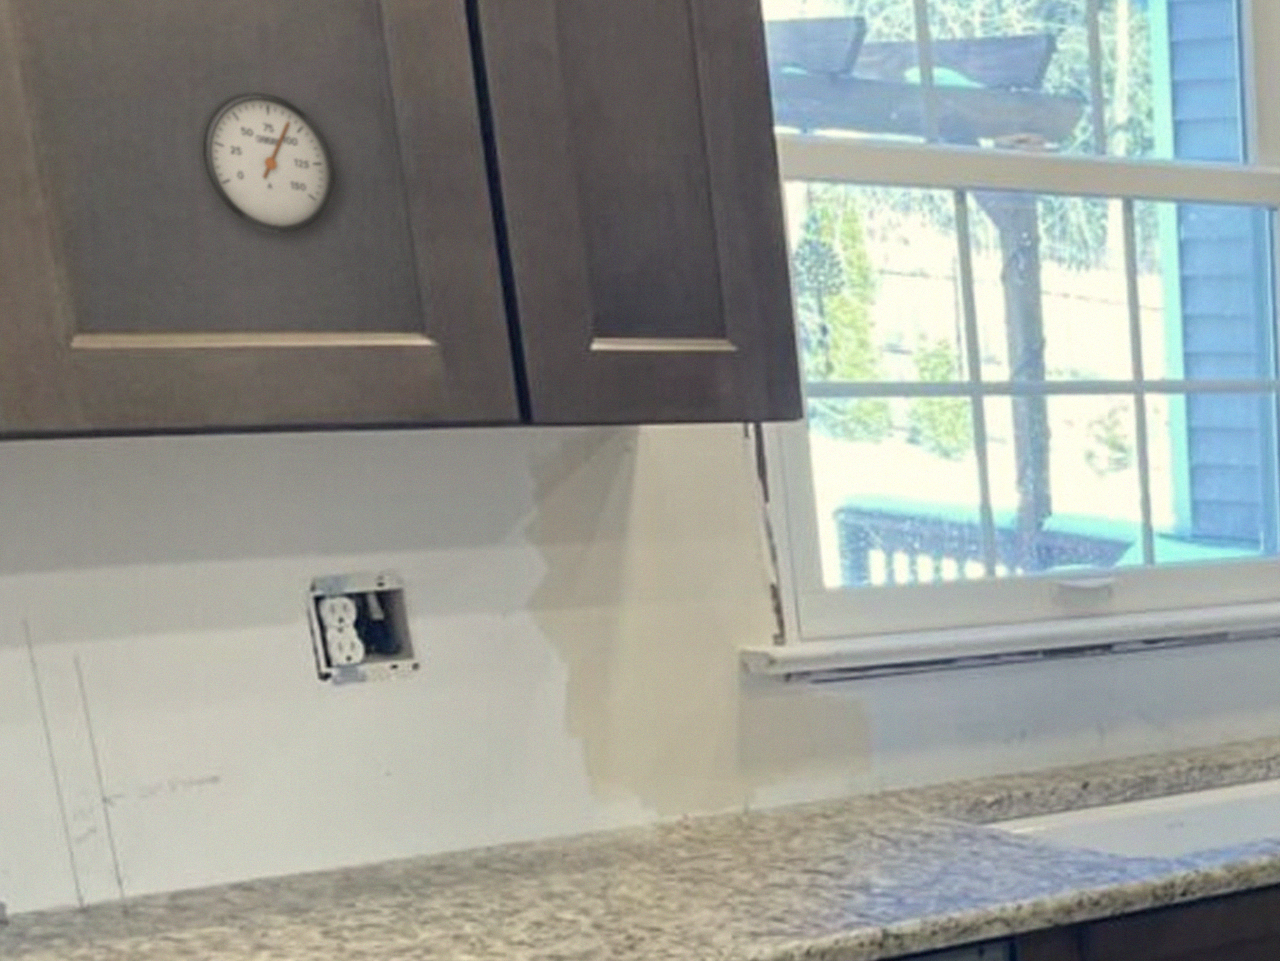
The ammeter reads 90 A
